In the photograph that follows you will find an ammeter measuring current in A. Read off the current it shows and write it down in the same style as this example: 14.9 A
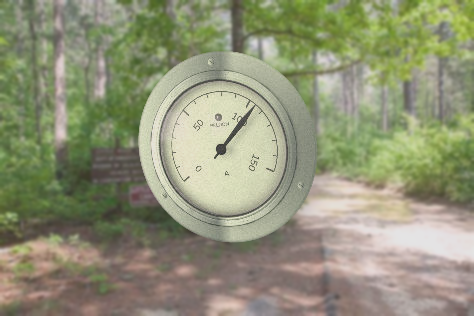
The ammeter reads 105 A
